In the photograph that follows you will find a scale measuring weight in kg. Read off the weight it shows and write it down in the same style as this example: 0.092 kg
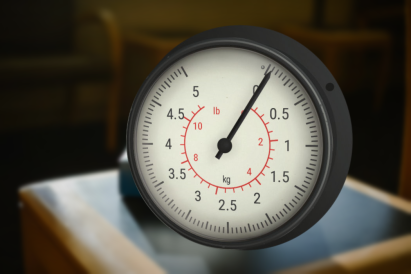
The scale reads 0.05 kg
